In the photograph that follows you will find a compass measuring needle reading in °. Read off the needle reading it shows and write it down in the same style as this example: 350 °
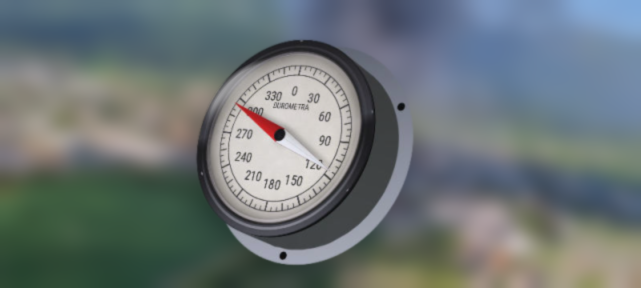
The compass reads 295 °
